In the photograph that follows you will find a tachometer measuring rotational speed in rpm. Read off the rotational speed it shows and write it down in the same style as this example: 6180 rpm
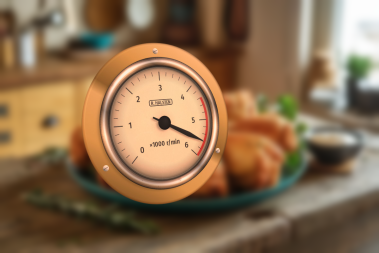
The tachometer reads 5600 rpm
